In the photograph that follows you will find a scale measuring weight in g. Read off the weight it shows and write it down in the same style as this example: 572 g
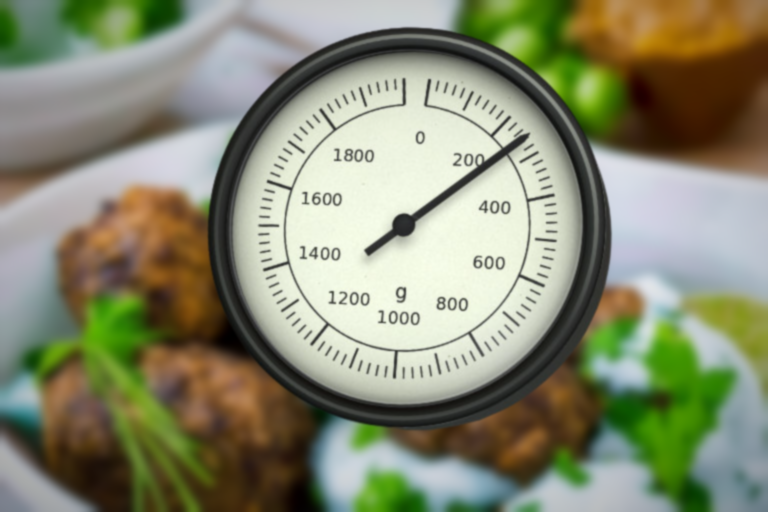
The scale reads 260 g
